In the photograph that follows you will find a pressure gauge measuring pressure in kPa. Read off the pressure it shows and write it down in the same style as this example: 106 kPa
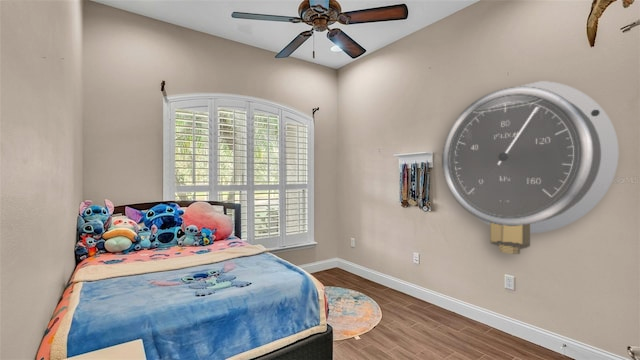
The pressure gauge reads 100 kPa
